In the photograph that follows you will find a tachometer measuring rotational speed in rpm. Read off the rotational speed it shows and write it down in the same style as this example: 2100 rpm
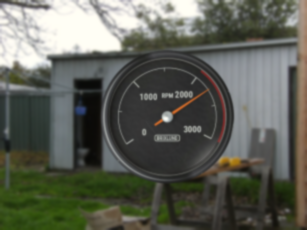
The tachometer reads 2250 rpm
